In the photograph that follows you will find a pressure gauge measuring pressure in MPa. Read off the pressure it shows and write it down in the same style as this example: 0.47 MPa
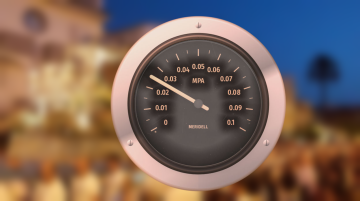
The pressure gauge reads 0.025 MPa
